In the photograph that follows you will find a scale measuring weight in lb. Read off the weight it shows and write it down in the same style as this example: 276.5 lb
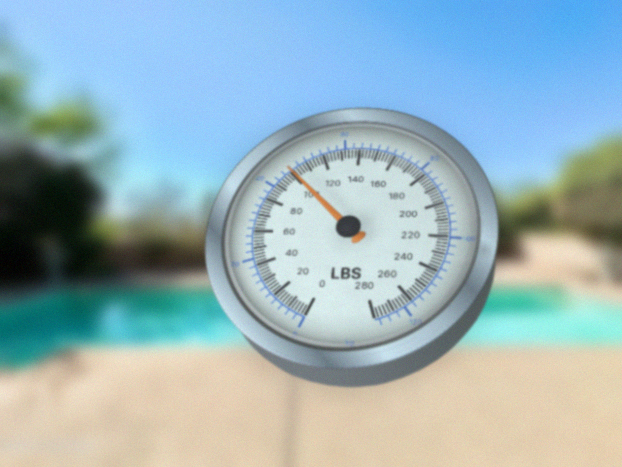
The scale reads 100 lb
